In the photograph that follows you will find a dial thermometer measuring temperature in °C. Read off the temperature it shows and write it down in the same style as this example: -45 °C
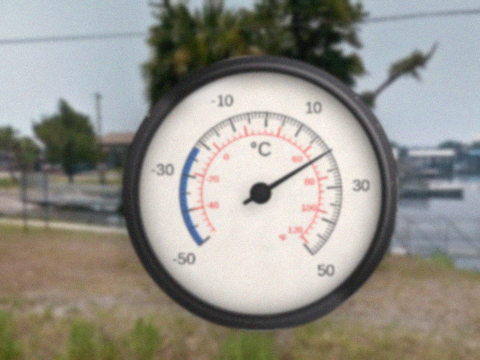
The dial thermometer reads 20 °C
